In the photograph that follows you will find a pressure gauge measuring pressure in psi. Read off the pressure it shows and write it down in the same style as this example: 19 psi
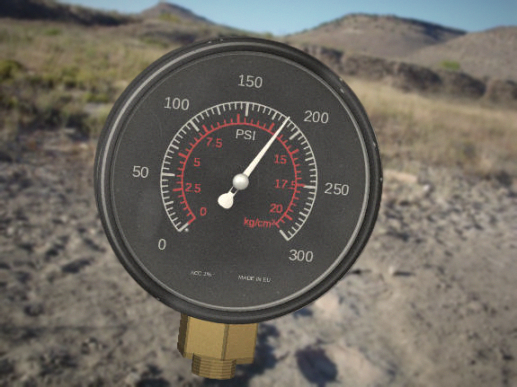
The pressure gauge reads 185 psi
